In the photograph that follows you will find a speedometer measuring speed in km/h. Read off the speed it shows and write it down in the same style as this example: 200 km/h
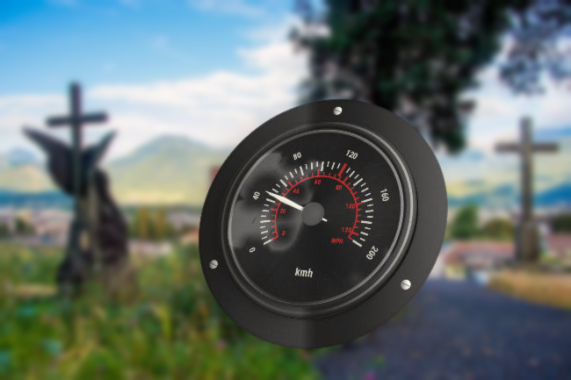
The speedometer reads 45 km/h
